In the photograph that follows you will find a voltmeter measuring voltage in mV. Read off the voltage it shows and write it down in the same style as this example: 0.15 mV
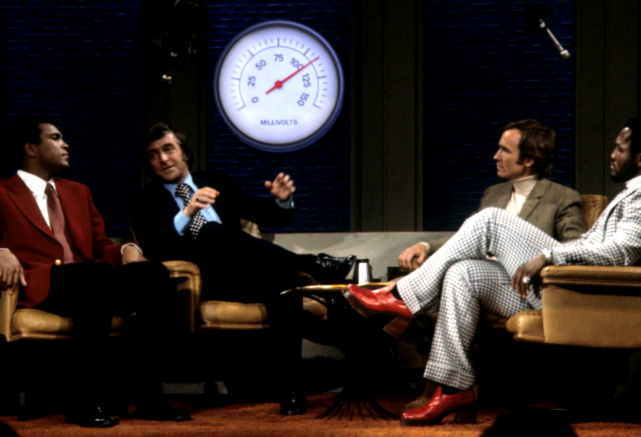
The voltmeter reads 110 mV
